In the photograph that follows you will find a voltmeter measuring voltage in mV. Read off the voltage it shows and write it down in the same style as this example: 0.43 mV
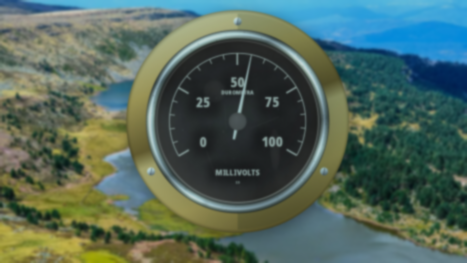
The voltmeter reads 55 mV
